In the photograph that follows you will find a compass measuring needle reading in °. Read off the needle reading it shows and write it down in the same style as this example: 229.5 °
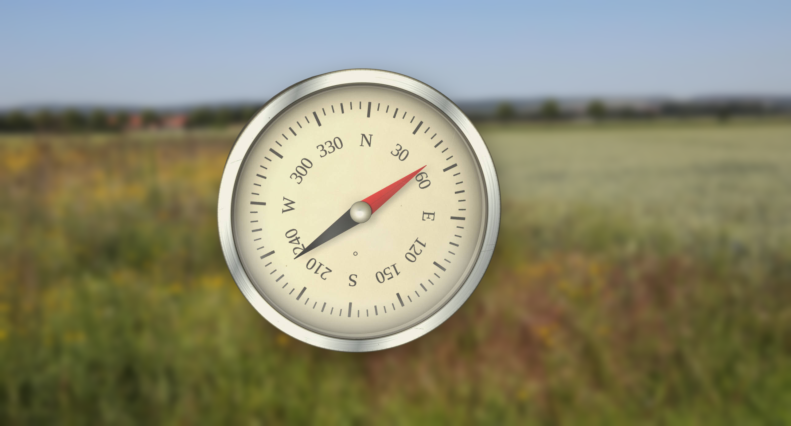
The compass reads 50 °
